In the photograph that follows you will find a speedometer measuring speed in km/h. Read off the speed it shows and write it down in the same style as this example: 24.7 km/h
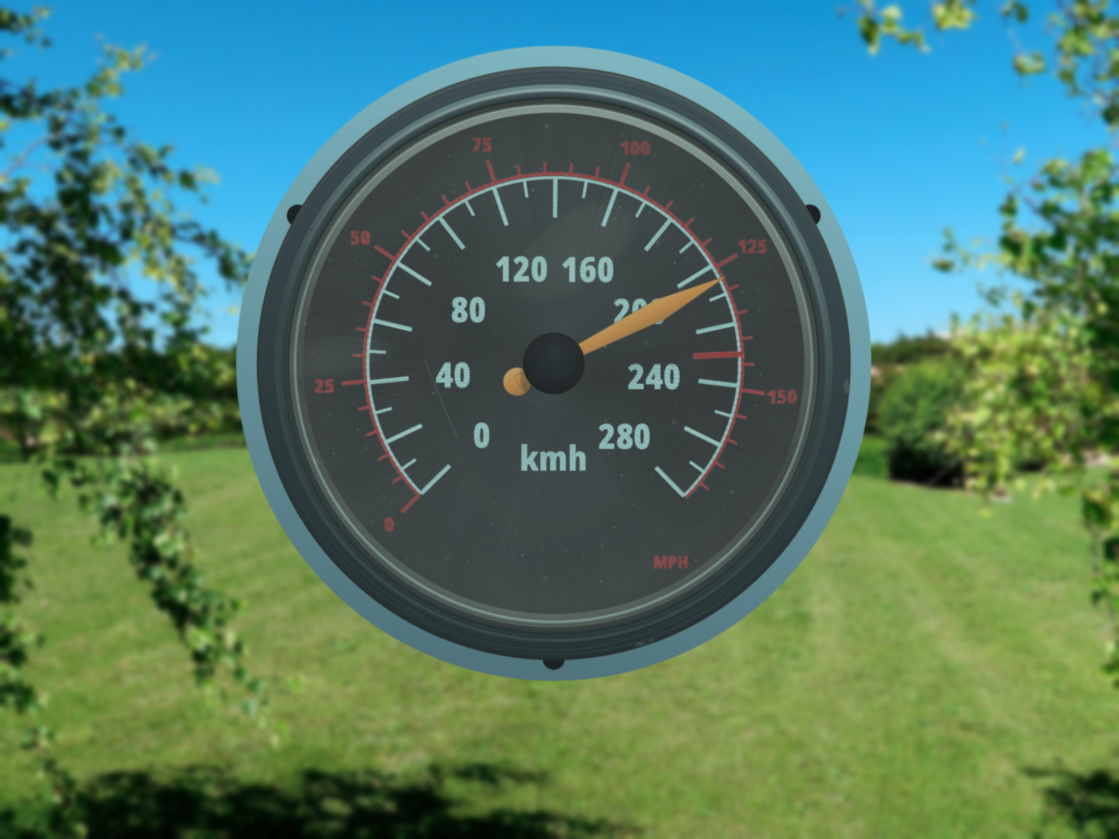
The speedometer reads 205 km/h
